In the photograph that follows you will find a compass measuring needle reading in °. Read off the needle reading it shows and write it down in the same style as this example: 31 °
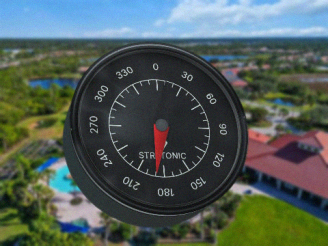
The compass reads 190 °
